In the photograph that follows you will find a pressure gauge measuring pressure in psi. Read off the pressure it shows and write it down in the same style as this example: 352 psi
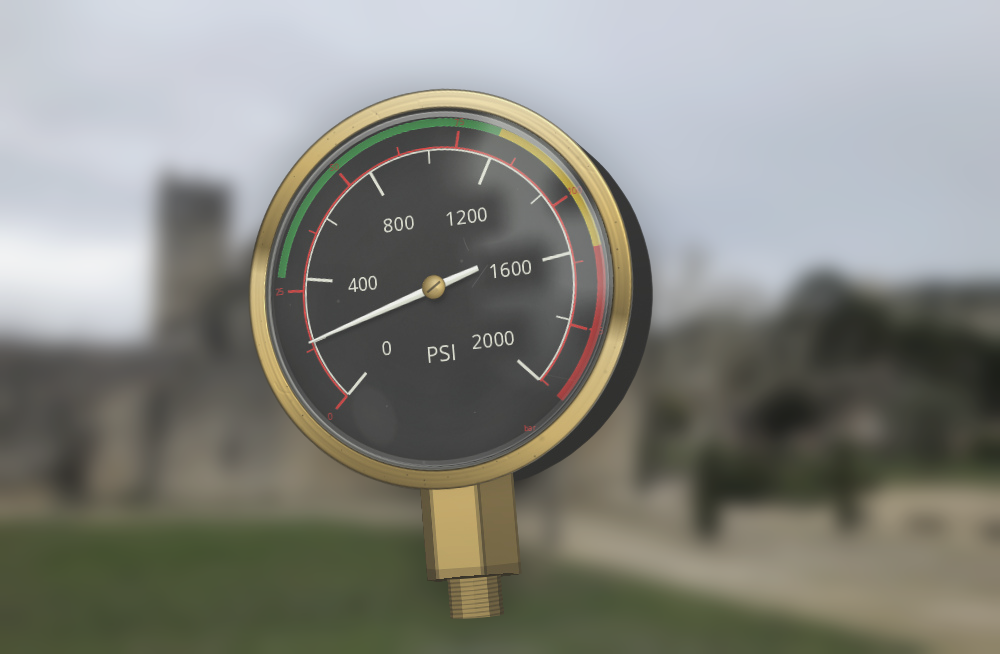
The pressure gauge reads 200 psi
